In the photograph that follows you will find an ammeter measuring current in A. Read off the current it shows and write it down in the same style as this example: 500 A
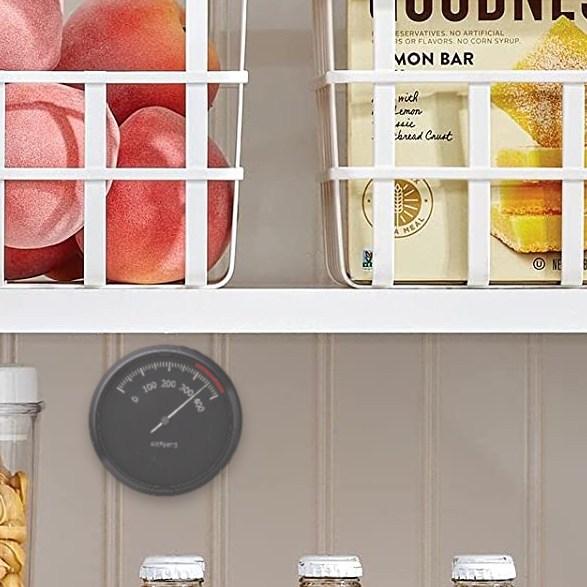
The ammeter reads 350 A
